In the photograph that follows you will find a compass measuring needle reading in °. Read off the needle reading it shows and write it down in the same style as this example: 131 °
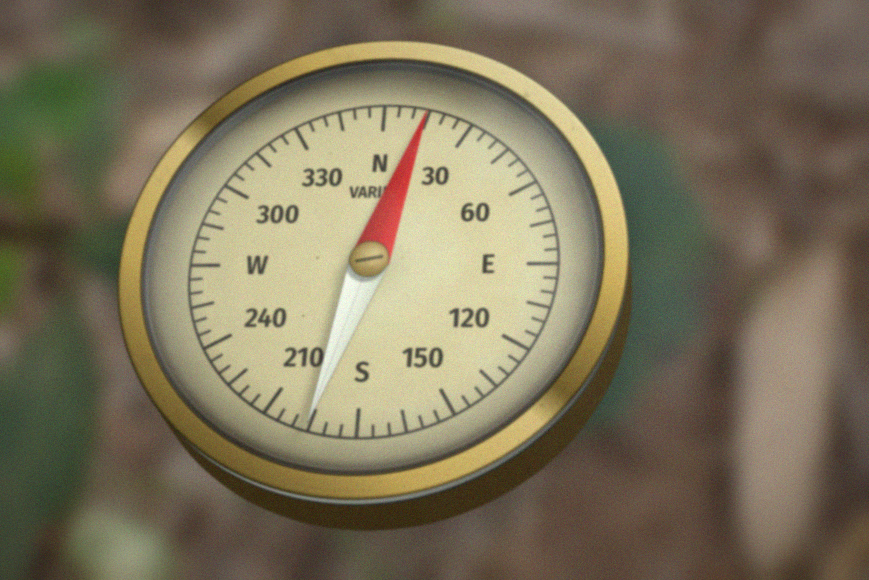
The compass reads 15 °
